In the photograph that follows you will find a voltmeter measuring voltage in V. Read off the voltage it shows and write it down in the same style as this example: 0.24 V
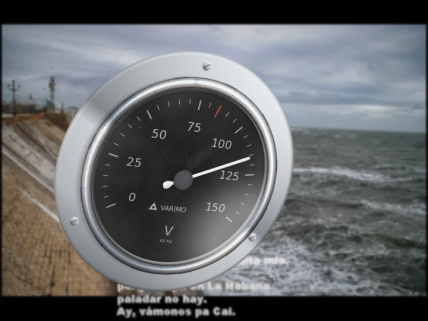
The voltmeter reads 115 V
